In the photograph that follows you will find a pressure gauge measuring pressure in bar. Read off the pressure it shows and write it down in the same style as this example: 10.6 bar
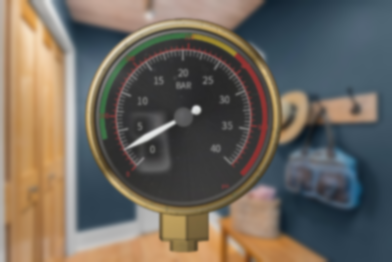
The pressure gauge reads 2.5 bar
